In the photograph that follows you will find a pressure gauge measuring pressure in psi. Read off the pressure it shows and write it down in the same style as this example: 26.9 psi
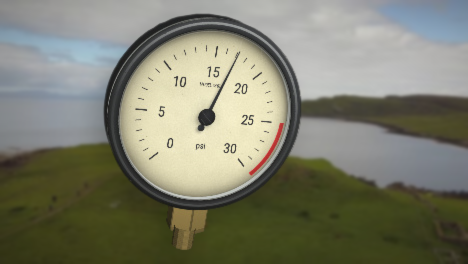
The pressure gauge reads 17 psi
